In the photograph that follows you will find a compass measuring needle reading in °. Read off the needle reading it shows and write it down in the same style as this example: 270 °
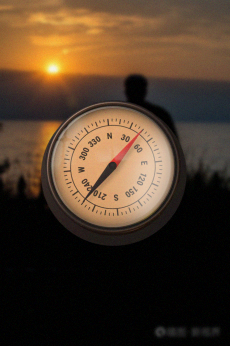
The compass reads 45 °
